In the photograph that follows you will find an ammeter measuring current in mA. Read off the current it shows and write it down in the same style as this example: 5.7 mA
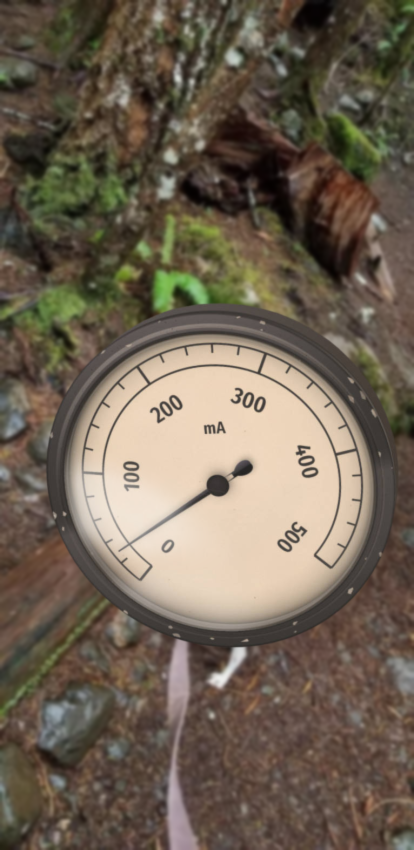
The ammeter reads 30 mA
